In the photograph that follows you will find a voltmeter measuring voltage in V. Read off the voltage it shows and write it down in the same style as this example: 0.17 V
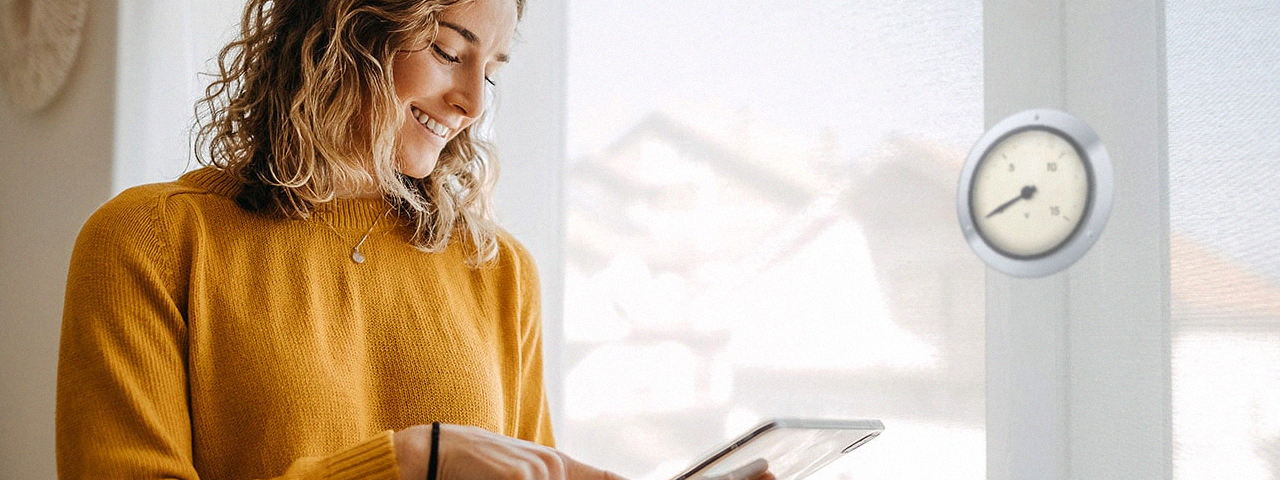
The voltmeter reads 0 V
